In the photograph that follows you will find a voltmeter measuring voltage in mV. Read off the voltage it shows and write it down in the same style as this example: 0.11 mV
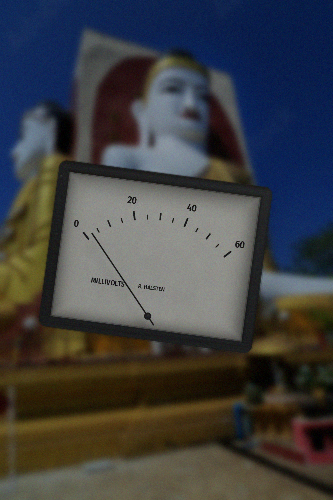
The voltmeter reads 2.5 mV
